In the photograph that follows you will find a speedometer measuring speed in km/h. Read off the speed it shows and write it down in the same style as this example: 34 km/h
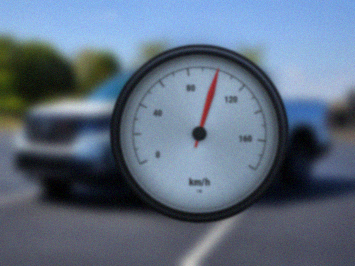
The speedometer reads 100 km/h
